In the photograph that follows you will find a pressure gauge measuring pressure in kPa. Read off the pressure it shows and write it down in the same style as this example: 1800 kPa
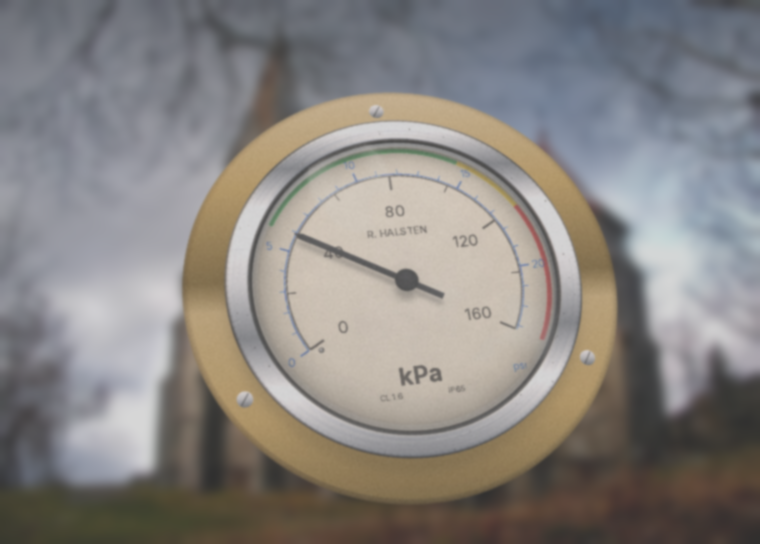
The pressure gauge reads 40 kPa
